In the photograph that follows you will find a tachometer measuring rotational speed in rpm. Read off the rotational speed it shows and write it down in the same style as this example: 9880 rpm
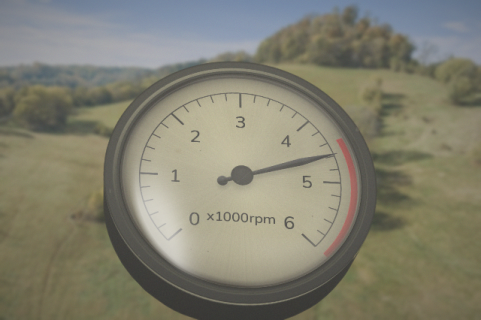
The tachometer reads 4600 rpm
